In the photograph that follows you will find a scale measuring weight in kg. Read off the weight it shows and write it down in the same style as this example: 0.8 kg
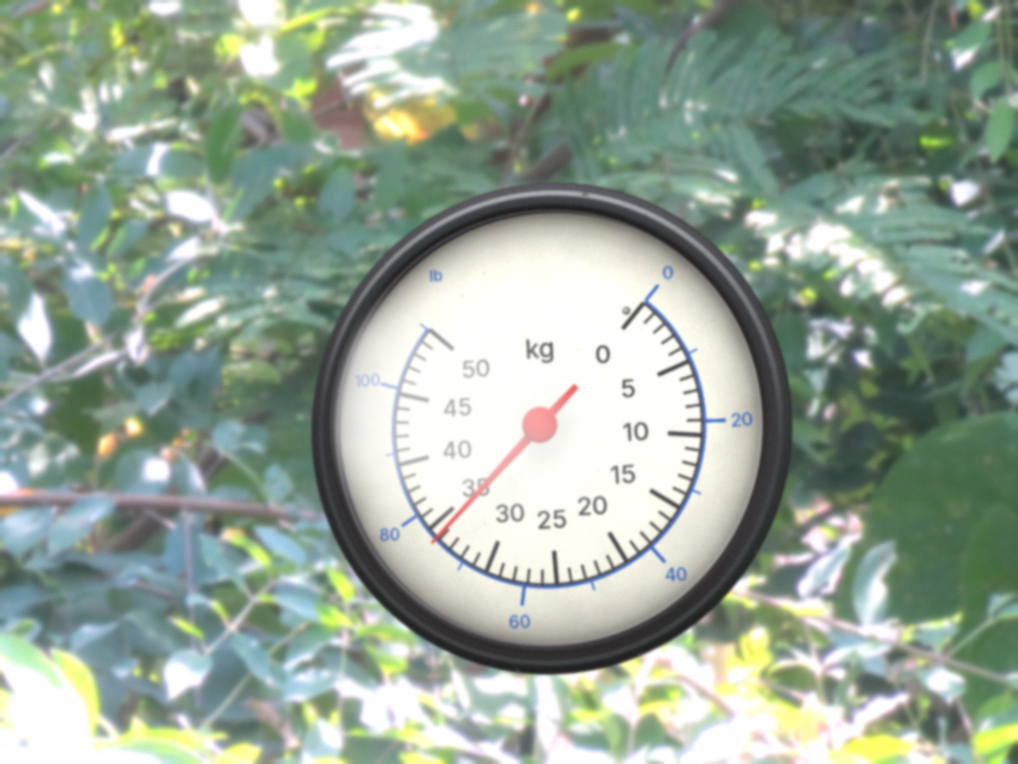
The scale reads 34 kg
